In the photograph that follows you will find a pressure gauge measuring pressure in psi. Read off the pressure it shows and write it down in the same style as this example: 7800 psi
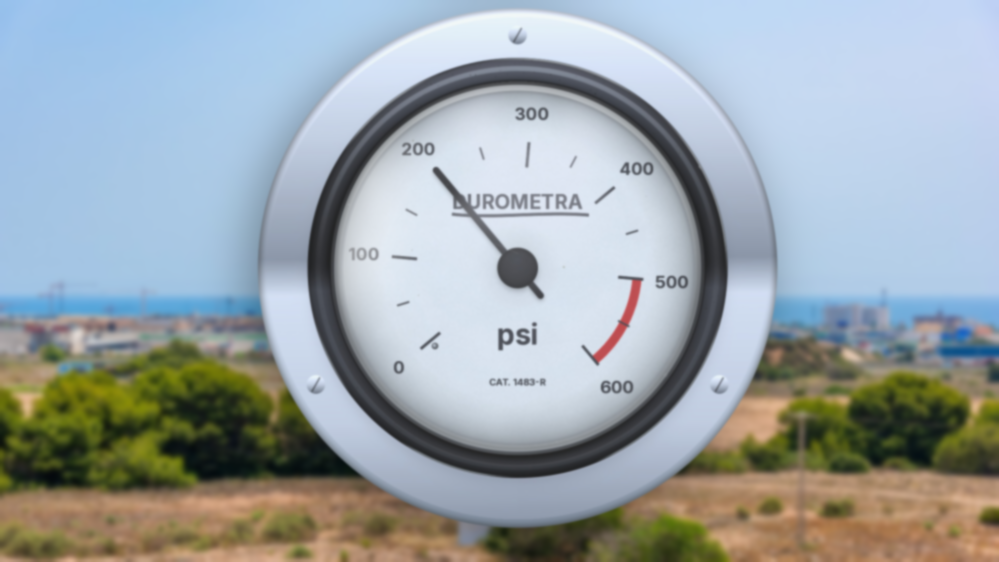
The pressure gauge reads 200 psi
